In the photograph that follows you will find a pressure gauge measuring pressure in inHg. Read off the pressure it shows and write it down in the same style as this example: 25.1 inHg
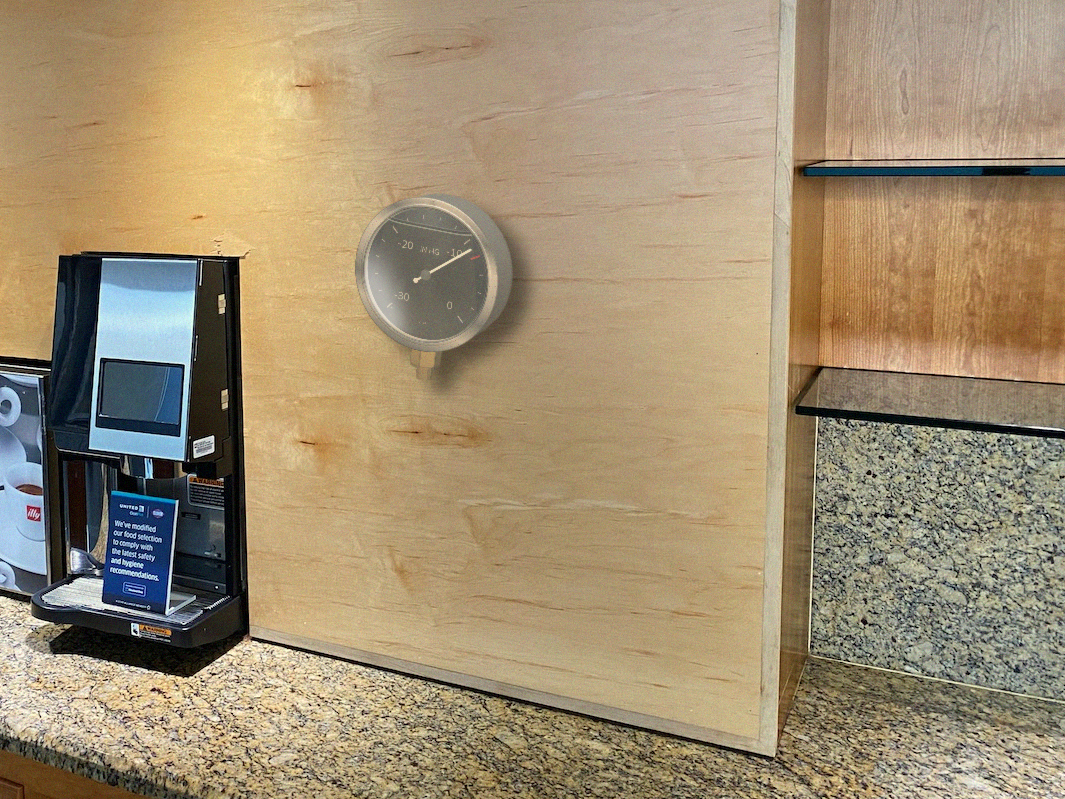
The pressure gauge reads -9 inHg
